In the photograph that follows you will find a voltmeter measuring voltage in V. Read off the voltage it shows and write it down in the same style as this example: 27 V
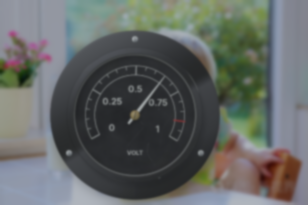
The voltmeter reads 0.65 V
